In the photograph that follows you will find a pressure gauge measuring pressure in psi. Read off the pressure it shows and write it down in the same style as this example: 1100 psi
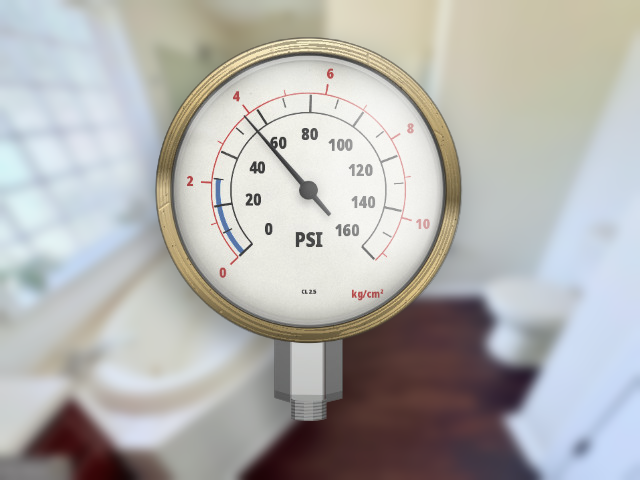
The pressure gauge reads 55 psi
